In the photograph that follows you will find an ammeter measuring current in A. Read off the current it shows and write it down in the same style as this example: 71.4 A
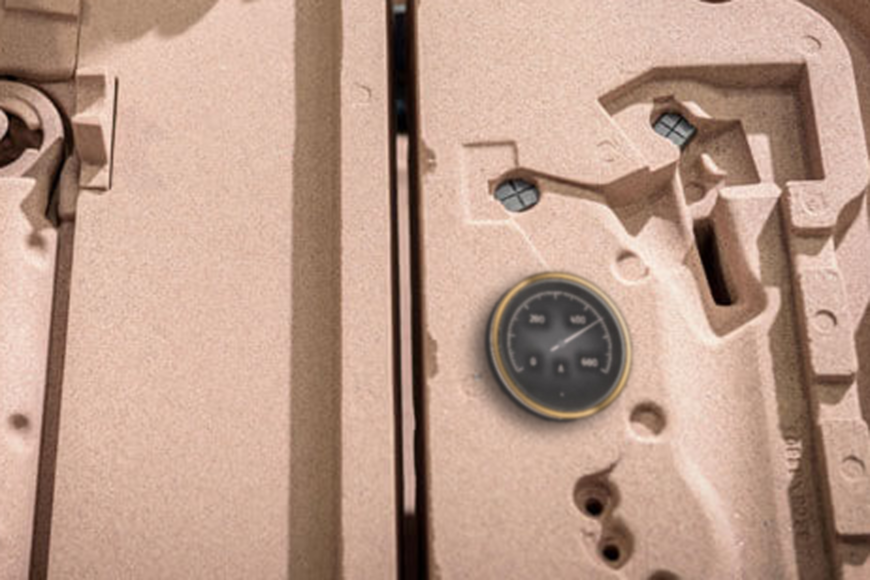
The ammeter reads 450 A
